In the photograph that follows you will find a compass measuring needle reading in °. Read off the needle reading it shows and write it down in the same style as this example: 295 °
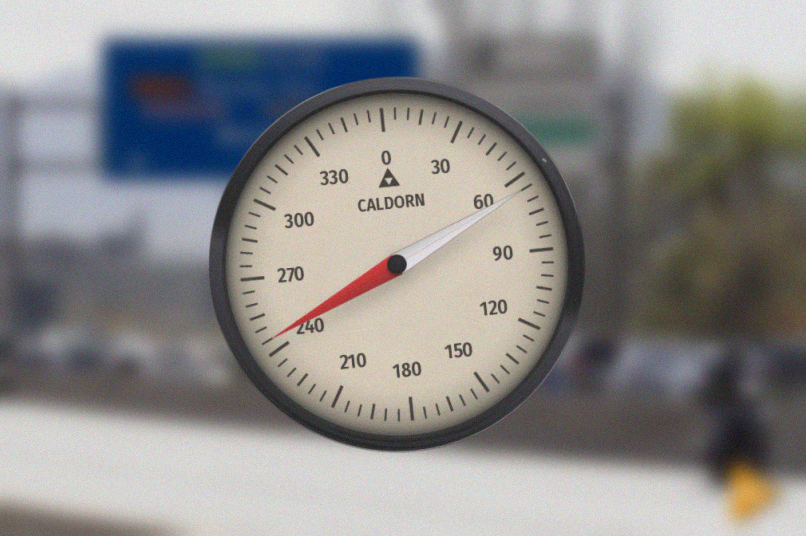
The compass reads 245 °
